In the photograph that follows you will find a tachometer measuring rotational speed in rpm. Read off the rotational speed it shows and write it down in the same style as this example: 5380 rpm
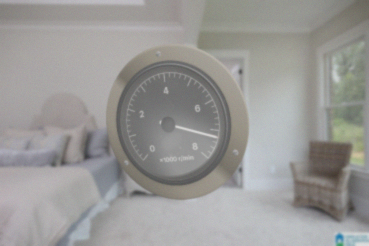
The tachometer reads 7200 rpm
